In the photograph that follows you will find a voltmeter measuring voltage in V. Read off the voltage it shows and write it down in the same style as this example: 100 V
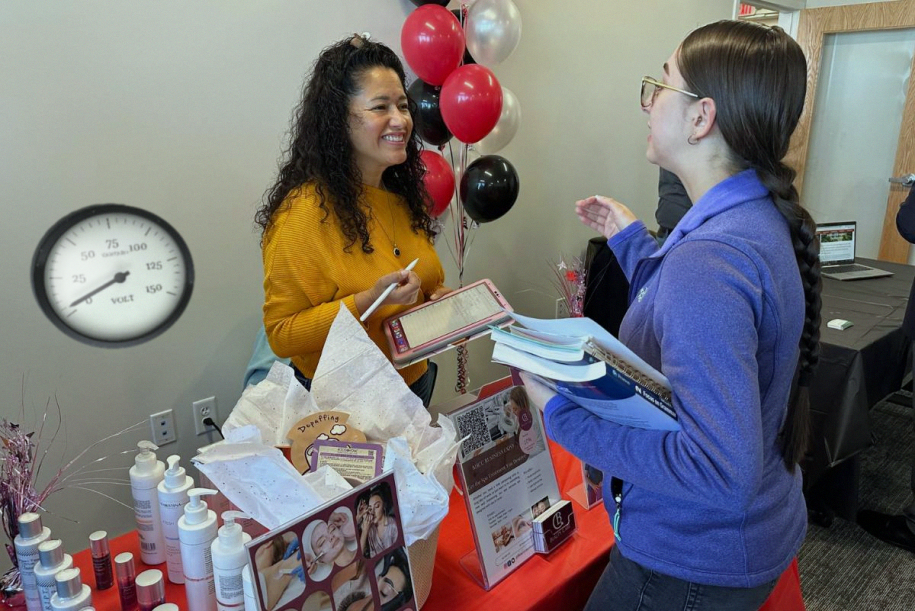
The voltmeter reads 5 V
